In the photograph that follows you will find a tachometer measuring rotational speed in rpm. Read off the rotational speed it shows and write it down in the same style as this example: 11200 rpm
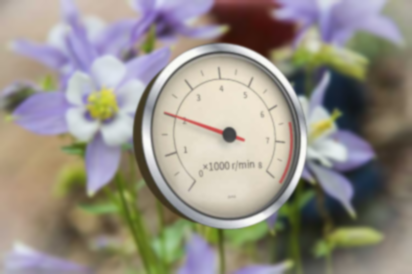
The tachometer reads 2000 rpm
